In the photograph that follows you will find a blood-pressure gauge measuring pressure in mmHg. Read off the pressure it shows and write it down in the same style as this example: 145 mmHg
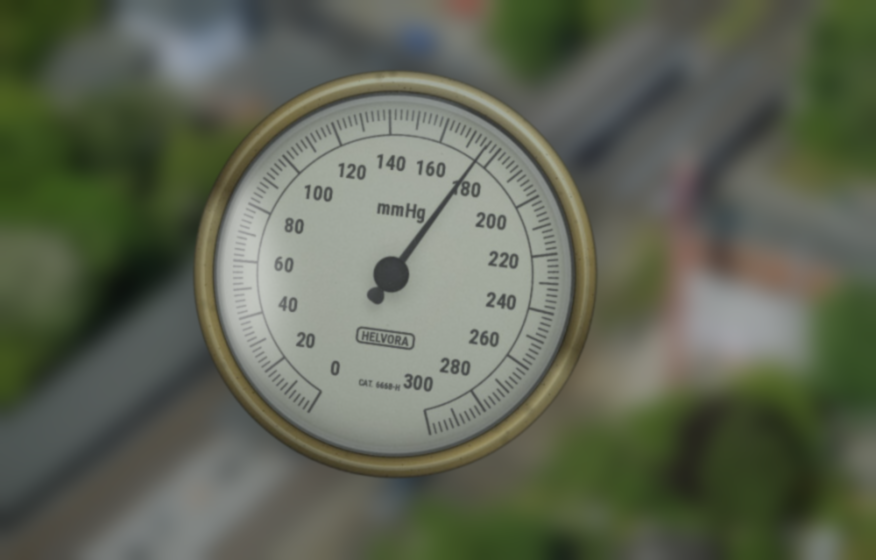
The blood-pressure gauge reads 176 mmHg
